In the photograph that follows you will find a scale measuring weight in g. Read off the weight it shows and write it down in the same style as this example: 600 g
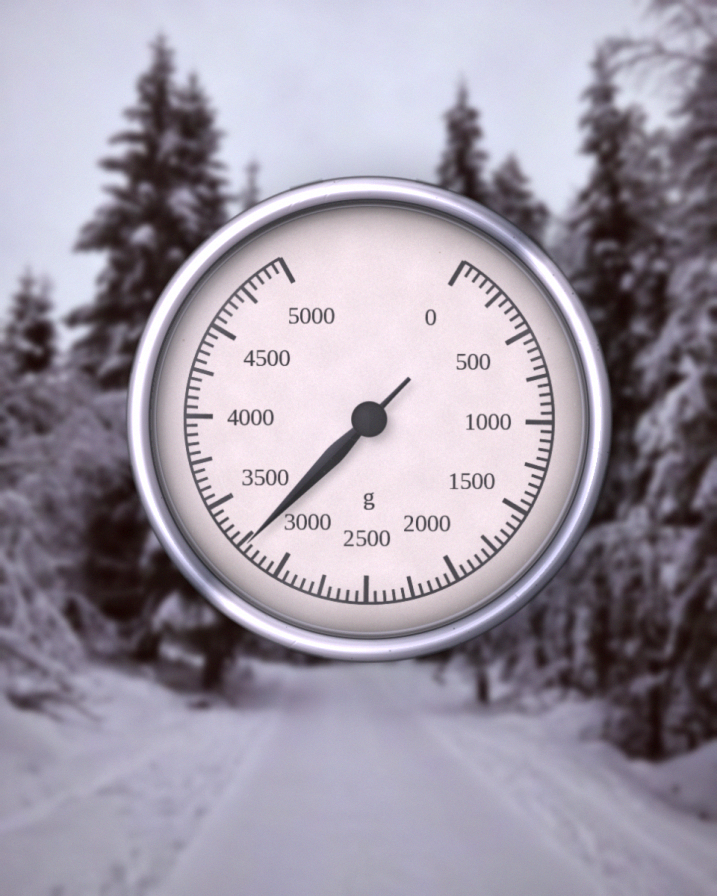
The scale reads 3225 g
